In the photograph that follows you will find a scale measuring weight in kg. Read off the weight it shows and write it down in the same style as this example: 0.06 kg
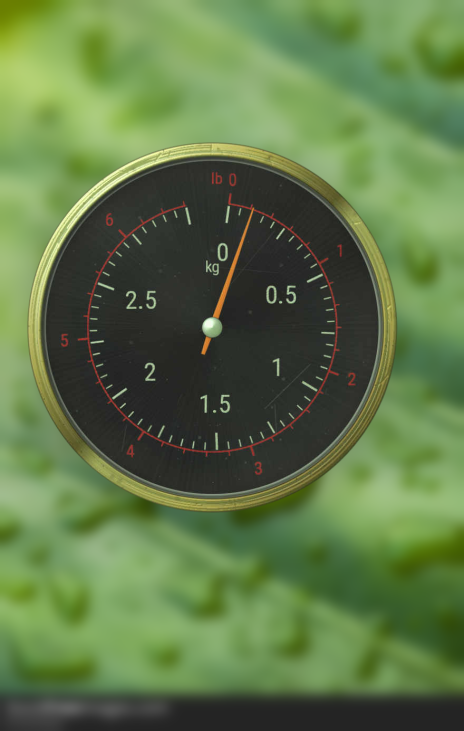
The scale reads 0.1 kg
